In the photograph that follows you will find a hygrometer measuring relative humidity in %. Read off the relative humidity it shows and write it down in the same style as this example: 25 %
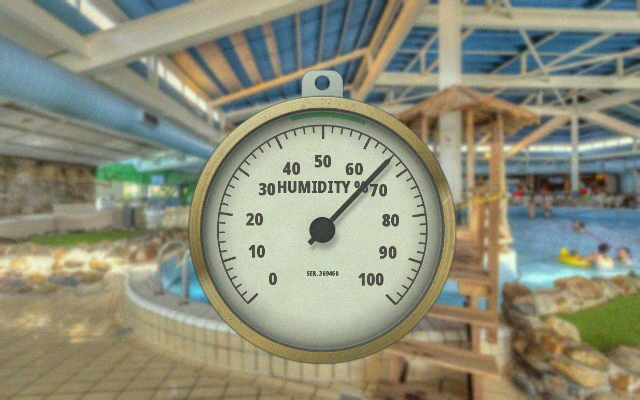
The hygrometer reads 66 %
